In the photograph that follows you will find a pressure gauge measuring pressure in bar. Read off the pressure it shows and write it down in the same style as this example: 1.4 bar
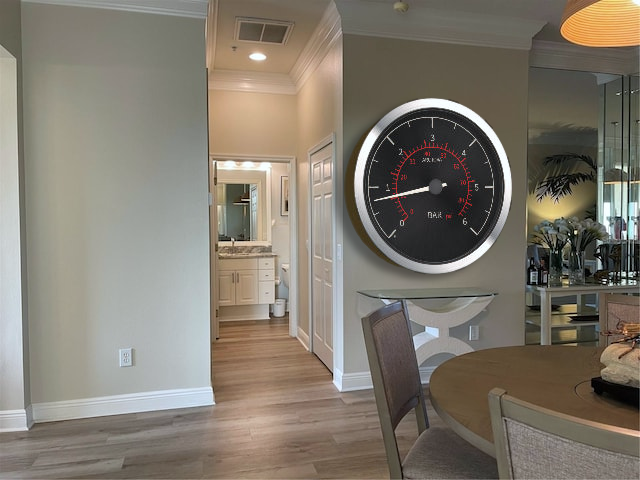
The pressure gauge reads 0.75 bar
